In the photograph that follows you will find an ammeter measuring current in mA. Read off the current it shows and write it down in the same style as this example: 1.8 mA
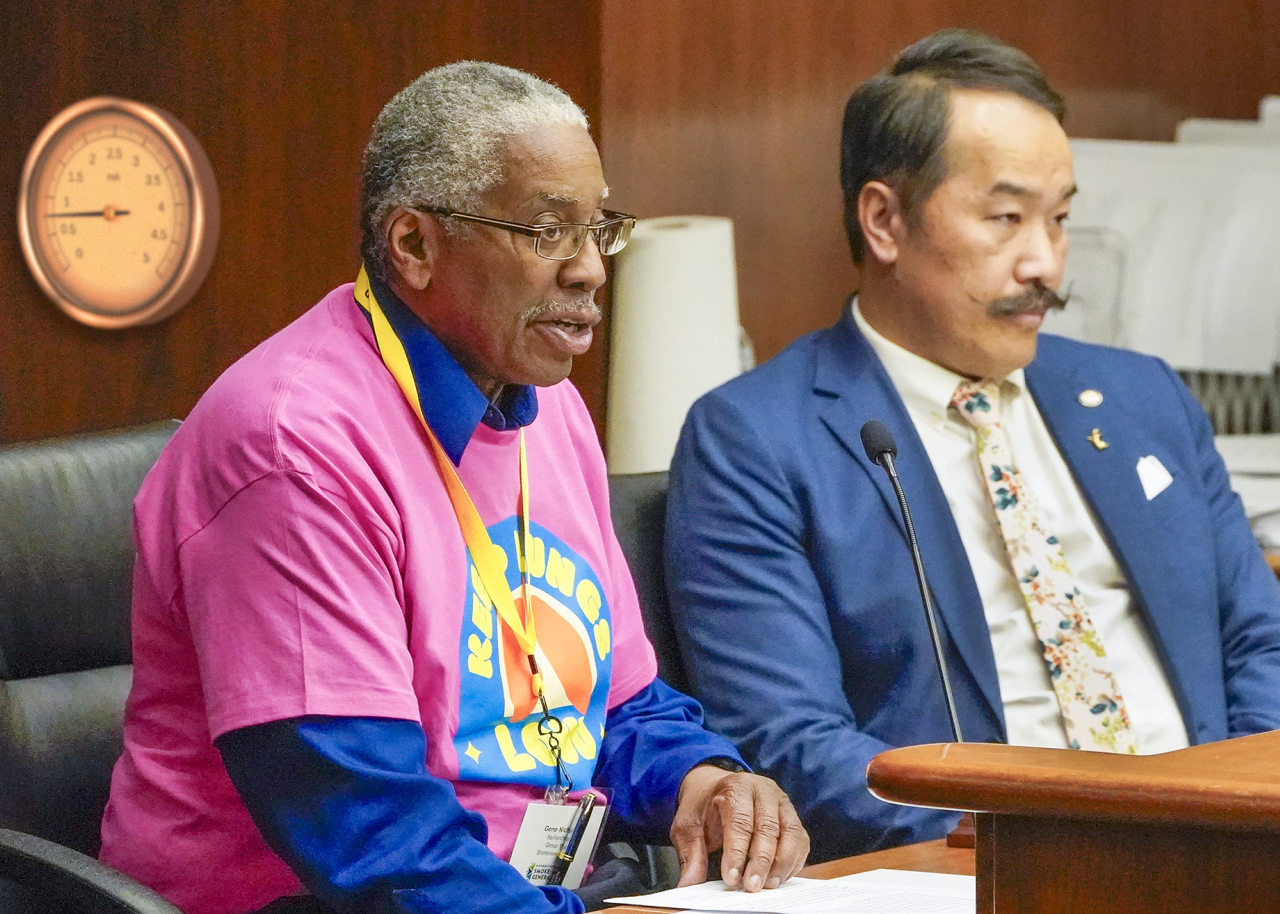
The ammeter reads 0.75 mA
